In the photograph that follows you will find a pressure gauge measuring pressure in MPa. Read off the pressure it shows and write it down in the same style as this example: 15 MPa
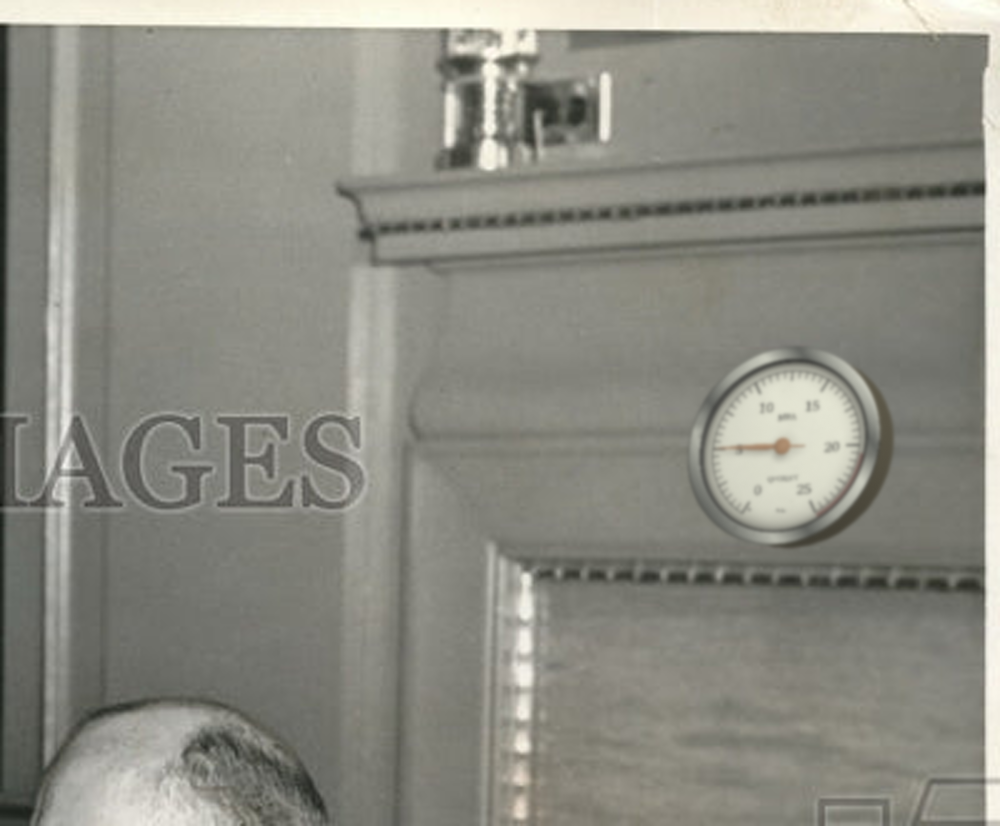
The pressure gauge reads 5 MPa
